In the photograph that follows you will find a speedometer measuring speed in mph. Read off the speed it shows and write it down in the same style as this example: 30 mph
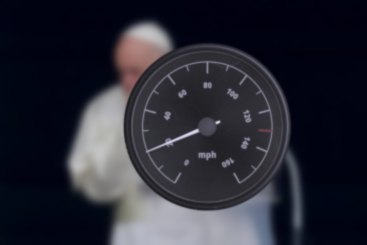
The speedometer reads 20 mph
